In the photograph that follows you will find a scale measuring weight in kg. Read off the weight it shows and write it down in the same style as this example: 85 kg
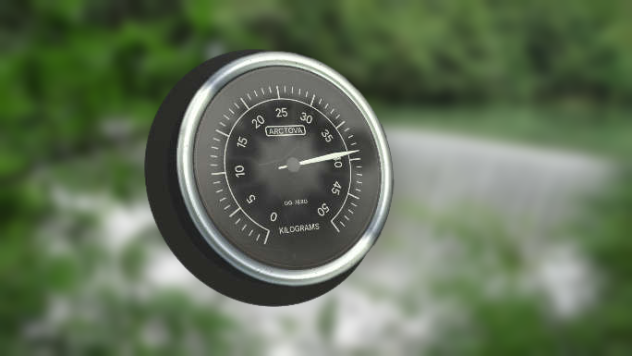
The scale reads 39 kg
